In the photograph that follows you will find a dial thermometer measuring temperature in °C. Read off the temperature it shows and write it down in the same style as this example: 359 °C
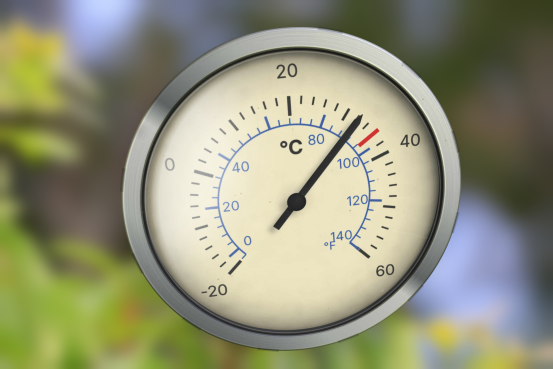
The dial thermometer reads 32 °C
